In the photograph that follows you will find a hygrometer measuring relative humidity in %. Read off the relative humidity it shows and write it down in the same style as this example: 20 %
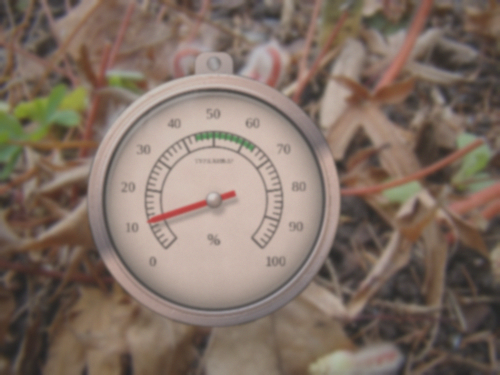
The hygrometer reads 10 %
